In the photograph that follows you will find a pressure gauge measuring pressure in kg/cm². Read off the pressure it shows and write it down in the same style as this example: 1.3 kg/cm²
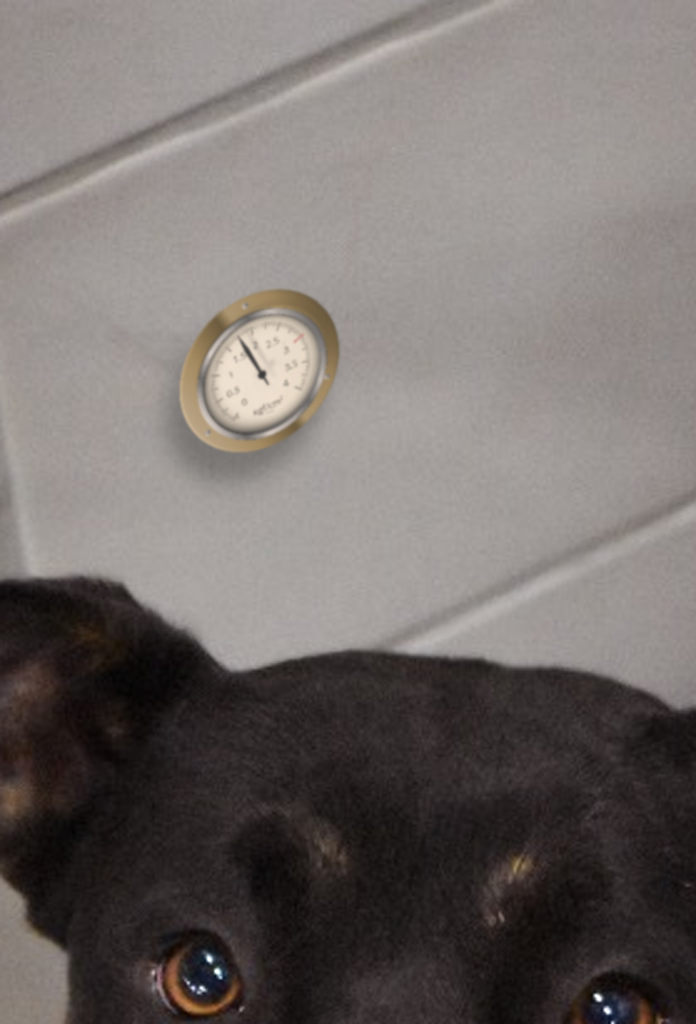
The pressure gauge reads 1.75 kg/cm²
